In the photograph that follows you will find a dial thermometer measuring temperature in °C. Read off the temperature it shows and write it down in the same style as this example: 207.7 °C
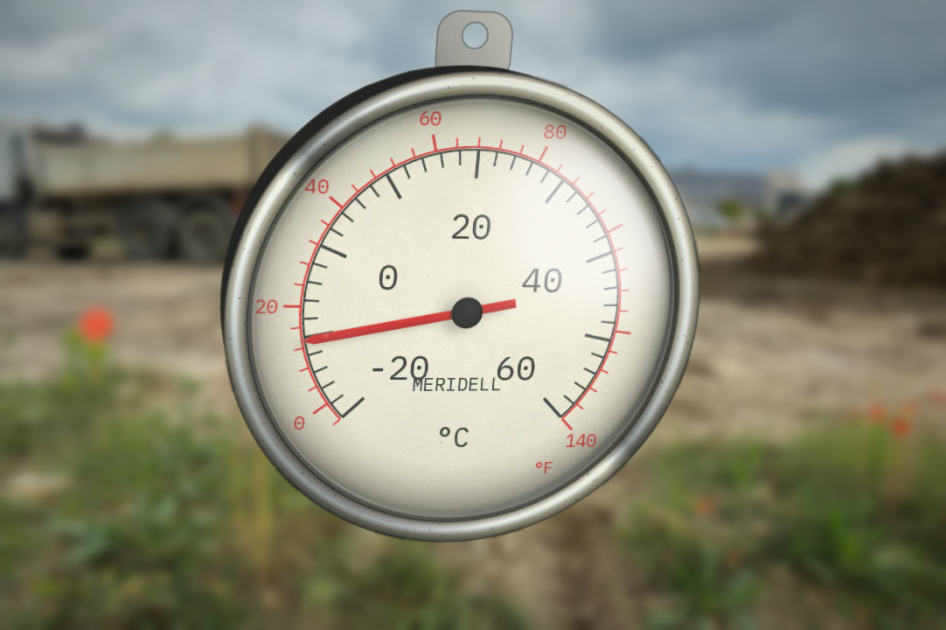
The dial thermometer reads -10 °C
